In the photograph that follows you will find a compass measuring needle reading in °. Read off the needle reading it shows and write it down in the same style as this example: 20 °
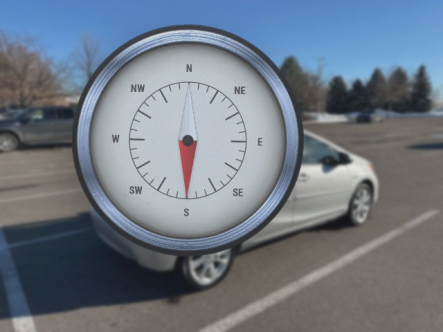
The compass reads 180 °
